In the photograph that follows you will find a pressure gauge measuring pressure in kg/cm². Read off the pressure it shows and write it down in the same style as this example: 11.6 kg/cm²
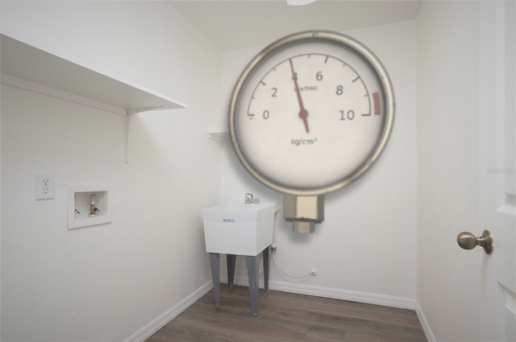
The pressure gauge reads 4 kg/cm²
